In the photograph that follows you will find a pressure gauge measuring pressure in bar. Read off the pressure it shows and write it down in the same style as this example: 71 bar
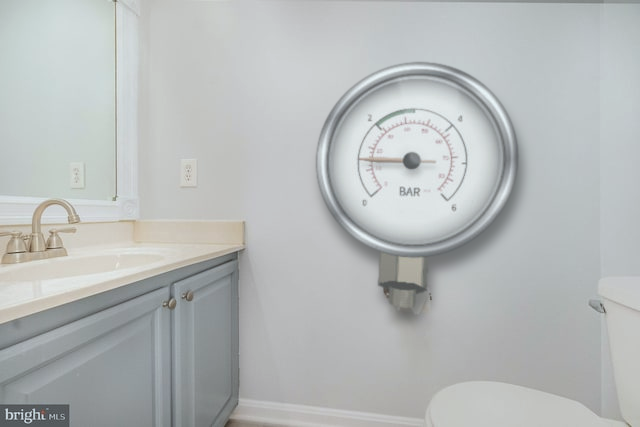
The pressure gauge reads 1 bar
